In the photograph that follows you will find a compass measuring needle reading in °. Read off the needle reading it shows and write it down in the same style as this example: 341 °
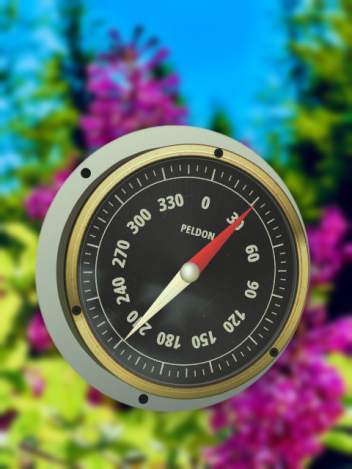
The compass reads 30 °
